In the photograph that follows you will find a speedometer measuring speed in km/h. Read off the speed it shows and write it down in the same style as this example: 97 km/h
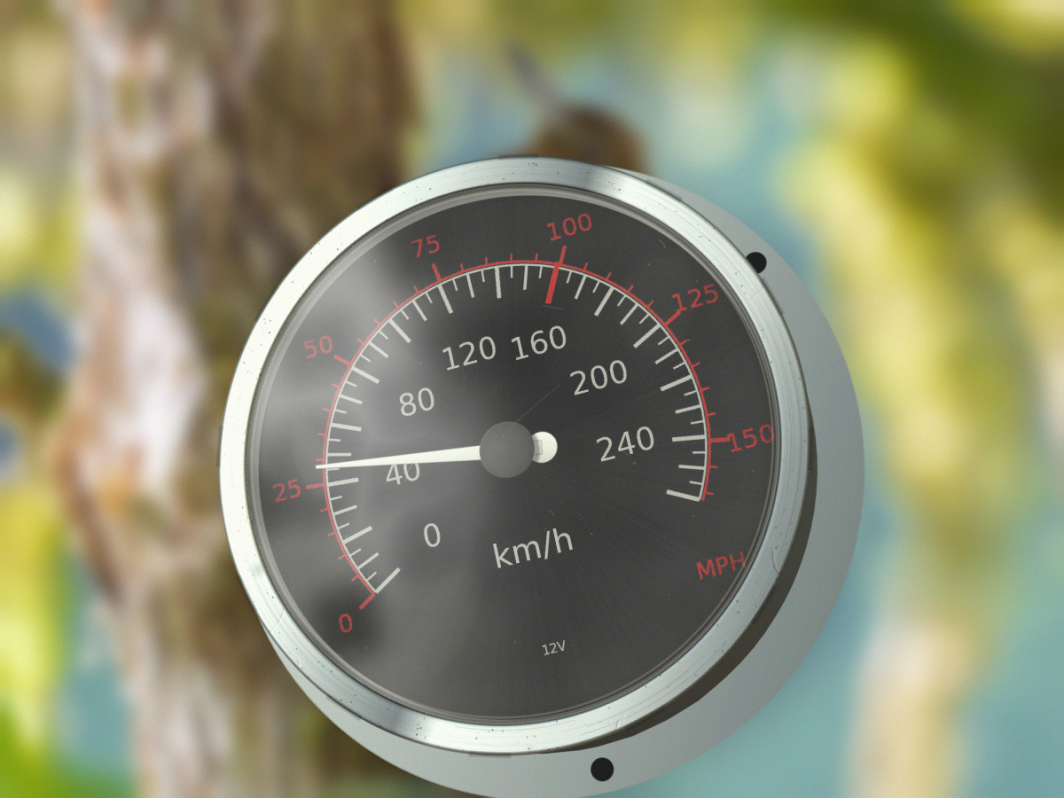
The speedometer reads 45 km/h
